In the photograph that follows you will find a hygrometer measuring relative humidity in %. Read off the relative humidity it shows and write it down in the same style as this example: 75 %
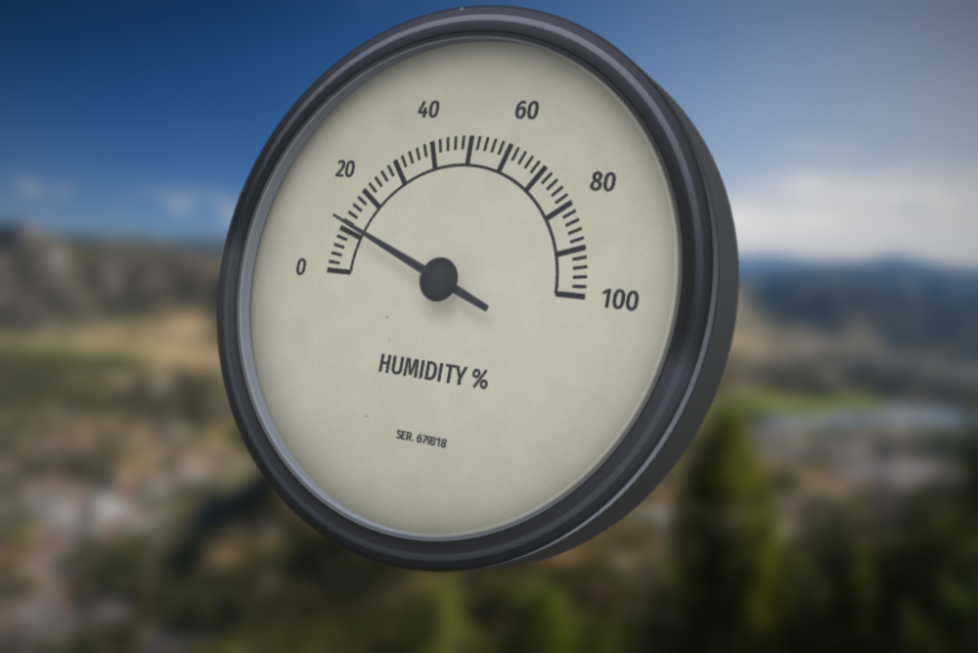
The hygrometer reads 12 %
